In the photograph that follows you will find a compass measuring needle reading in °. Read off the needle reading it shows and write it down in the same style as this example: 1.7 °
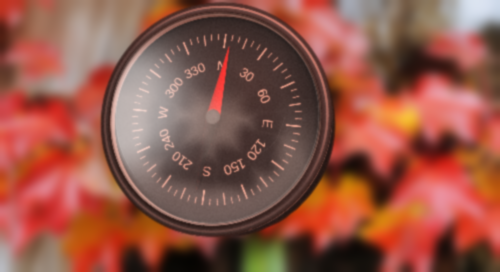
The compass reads 5 °
